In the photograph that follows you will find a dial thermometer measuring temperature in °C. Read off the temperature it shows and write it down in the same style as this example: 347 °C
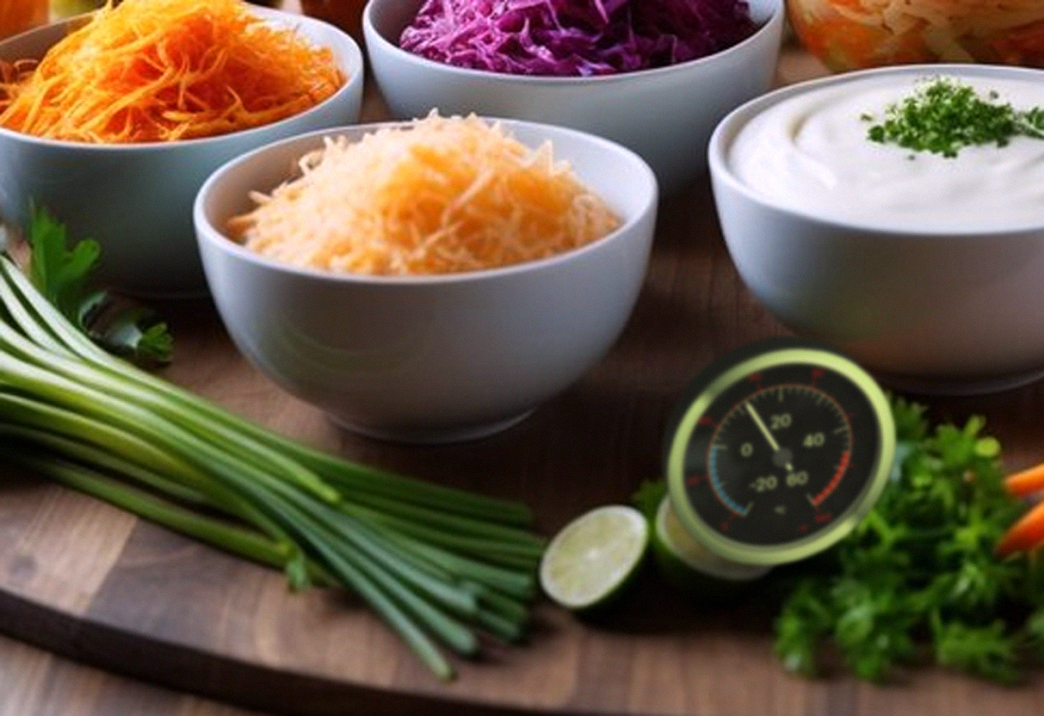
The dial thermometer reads 12 °C
